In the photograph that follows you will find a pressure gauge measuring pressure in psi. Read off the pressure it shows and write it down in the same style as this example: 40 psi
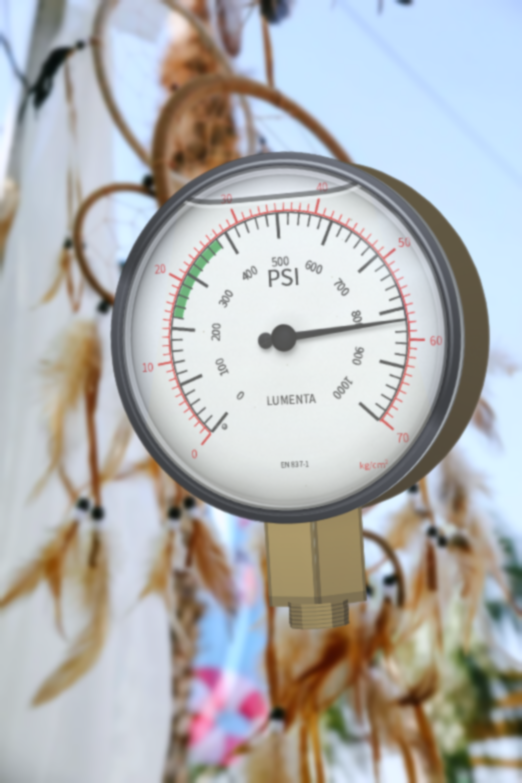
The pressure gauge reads 820 psi
